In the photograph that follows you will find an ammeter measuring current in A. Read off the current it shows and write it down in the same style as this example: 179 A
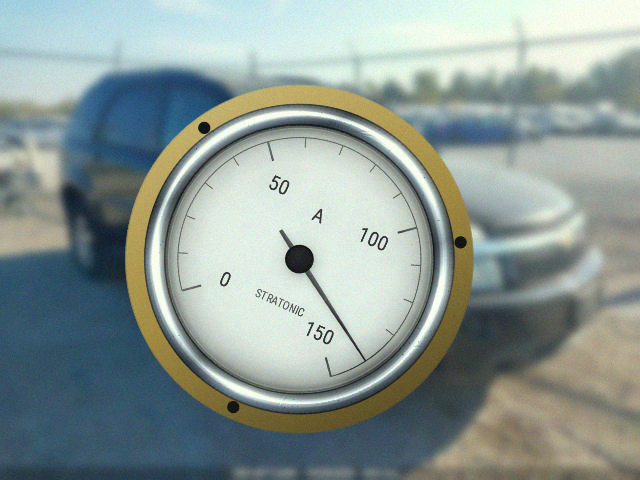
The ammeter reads 140 A
